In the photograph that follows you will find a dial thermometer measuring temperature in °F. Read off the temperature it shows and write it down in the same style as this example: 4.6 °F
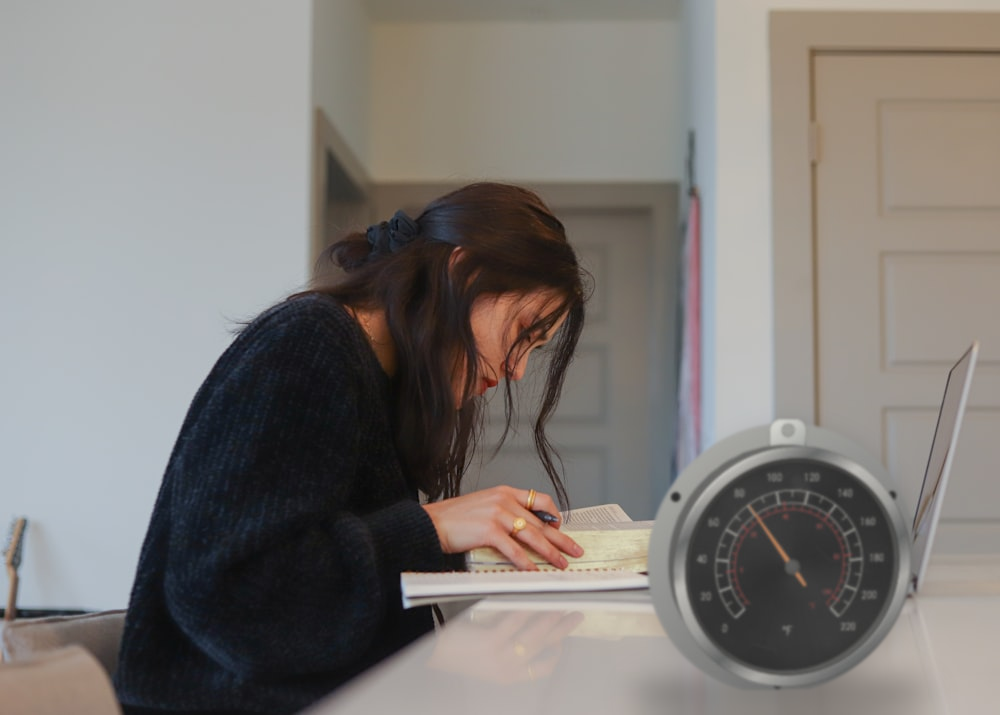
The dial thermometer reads 80 °F
